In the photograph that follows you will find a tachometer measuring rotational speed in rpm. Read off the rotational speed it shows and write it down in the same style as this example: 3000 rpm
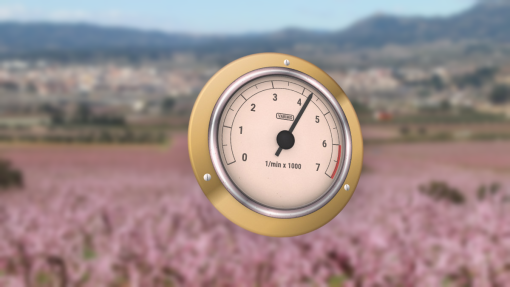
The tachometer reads 4250 rpm
